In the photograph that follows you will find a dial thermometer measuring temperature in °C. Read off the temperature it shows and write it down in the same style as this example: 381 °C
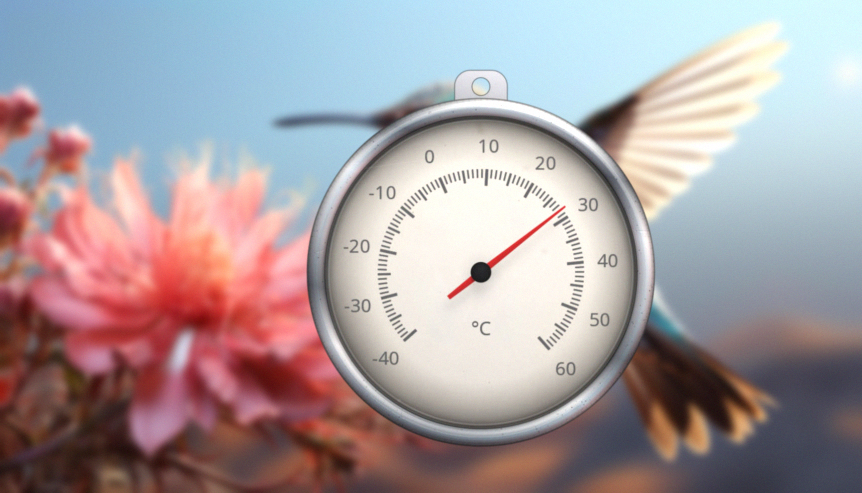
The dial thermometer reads 28 °C
